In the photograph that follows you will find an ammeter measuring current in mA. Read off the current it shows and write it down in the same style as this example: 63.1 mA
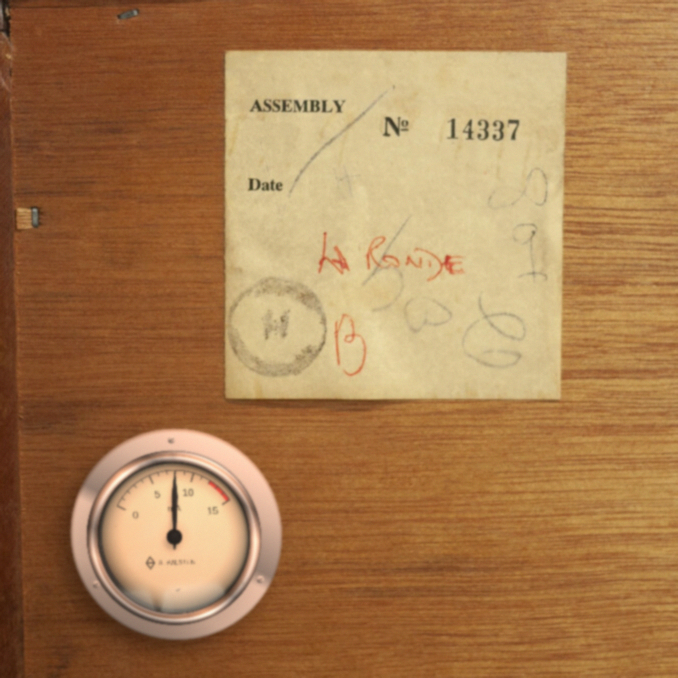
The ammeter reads 8 mA
